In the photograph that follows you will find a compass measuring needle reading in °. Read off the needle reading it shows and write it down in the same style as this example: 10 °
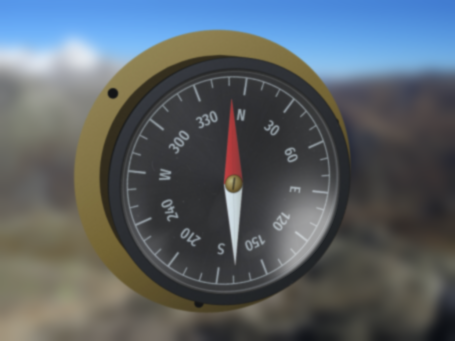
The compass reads 350 °
